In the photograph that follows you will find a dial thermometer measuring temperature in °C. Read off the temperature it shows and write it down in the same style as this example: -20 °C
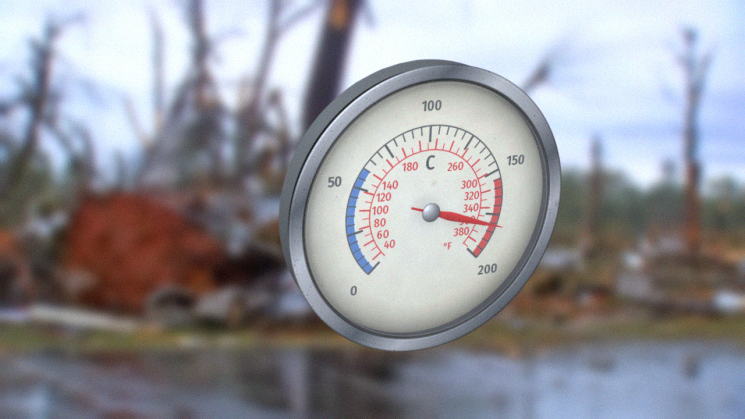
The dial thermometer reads 180 °C
